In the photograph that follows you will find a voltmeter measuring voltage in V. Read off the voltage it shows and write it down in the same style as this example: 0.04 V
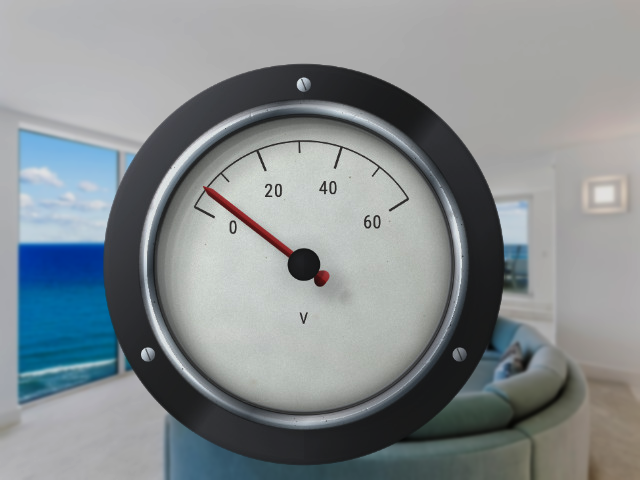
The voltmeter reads 5 V
